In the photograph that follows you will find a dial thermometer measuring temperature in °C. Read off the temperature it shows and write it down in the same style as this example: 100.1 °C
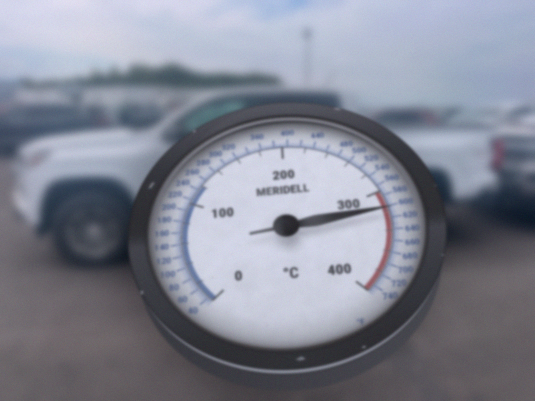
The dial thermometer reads 320 °C
